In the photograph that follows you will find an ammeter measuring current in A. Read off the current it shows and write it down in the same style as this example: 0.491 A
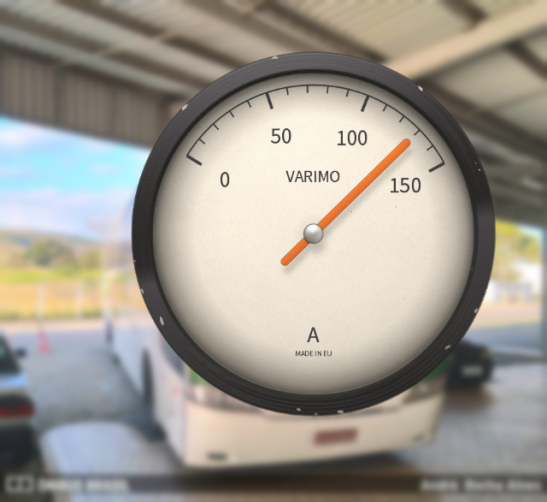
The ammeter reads 130 A
